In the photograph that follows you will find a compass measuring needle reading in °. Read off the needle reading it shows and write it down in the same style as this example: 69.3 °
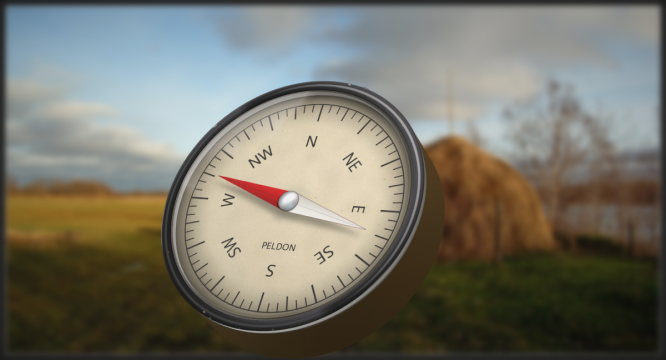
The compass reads 285 °
